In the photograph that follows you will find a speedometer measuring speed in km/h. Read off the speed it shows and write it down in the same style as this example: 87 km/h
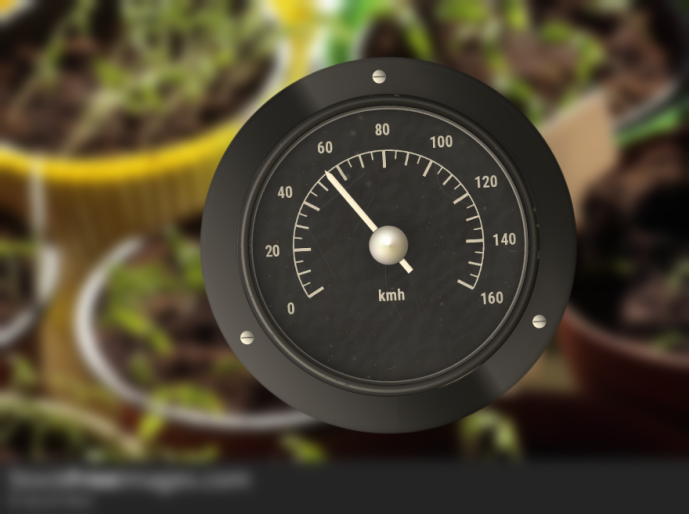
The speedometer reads 55 km/h
